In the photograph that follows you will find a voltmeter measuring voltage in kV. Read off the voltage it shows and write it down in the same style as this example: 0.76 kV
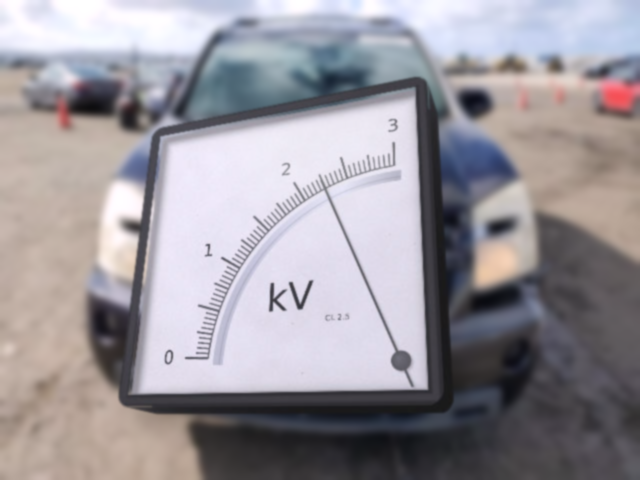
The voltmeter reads 2.25 kV
